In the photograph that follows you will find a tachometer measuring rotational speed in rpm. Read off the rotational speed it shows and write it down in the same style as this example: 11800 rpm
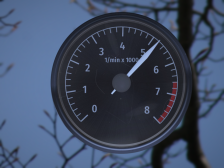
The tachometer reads 5200 rpm
